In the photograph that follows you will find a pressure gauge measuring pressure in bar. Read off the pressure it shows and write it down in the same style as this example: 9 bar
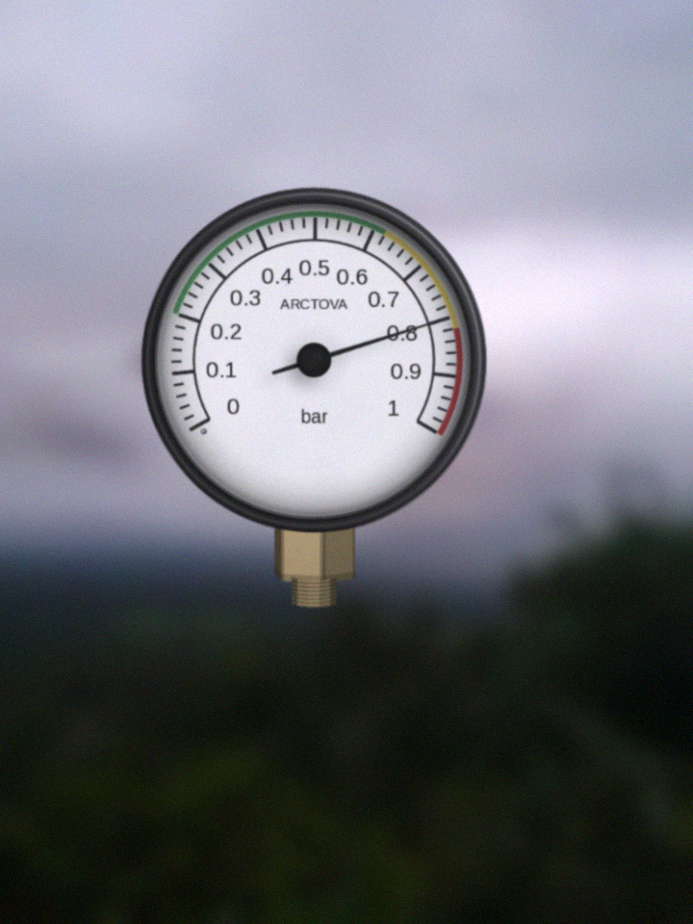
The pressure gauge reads 0.8 bar
